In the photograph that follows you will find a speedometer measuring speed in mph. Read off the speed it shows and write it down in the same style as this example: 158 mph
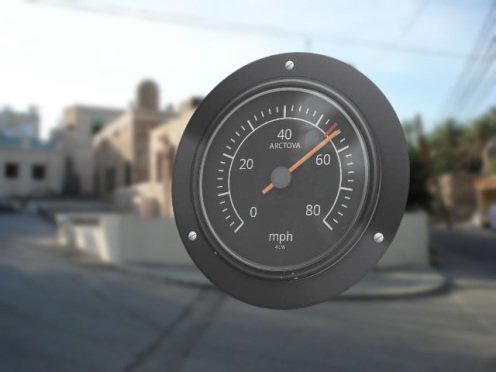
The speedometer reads 56 mph
